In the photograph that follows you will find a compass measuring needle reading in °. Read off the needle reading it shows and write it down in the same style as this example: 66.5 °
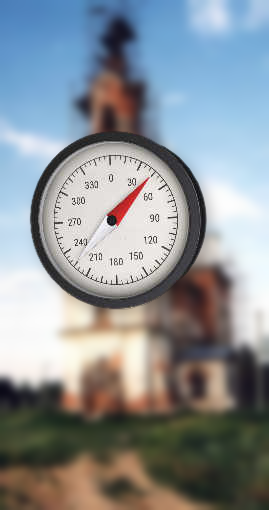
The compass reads 45 °
